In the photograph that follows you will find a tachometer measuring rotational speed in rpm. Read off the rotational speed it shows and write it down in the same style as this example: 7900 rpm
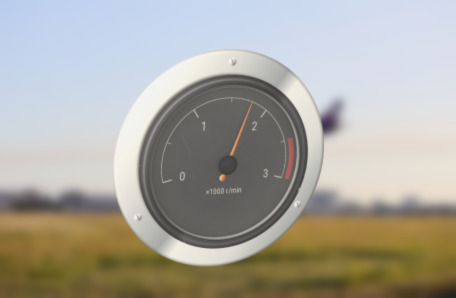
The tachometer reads 1750 rpm
